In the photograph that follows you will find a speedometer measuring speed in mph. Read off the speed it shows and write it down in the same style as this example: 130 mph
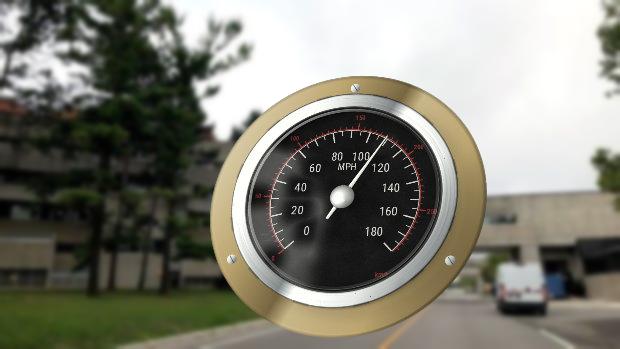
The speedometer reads 110 mph
